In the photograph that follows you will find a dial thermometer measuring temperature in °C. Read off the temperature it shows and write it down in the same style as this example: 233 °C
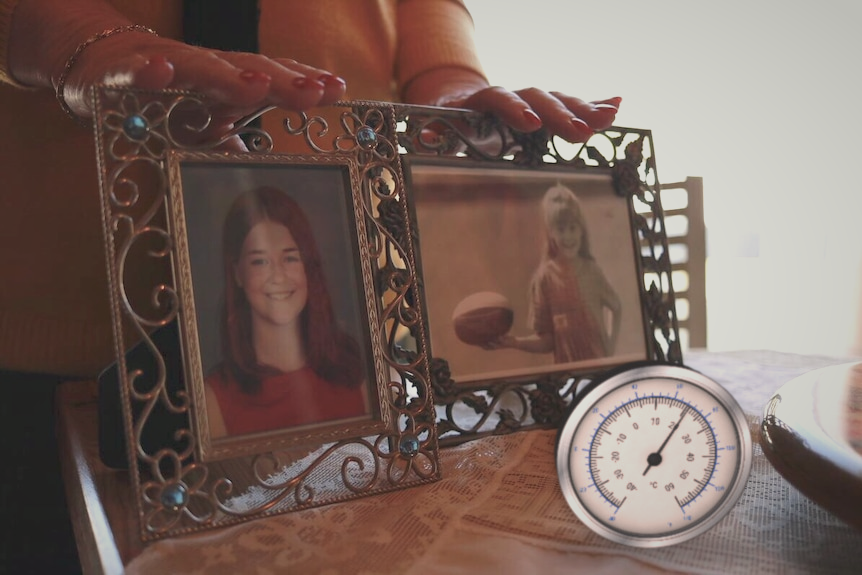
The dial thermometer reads 20 °C
